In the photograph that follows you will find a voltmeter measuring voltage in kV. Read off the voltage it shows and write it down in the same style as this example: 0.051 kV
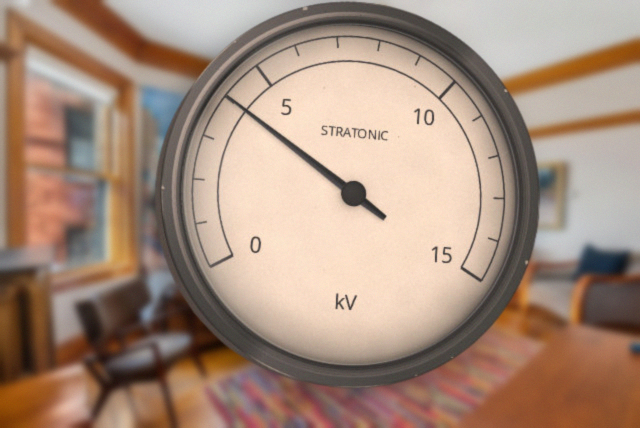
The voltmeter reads 4 kV
